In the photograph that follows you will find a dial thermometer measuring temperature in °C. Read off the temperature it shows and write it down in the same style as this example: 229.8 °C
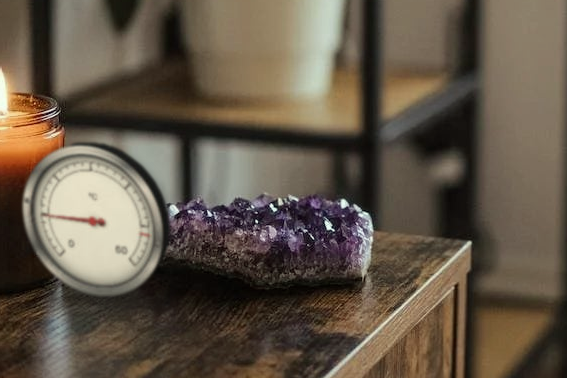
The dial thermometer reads 10 °C
